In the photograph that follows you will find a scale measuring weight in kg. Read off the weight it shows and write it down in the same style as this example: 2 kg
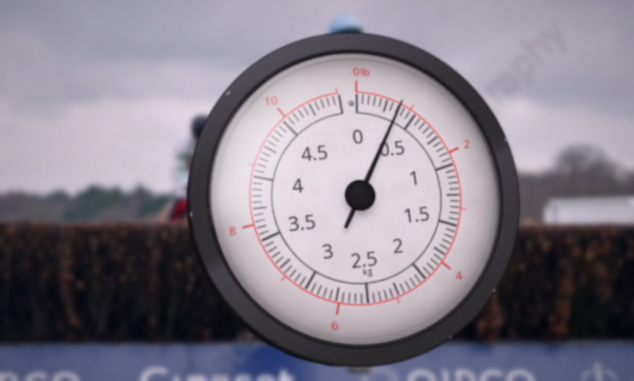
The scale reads 0.35 kg
